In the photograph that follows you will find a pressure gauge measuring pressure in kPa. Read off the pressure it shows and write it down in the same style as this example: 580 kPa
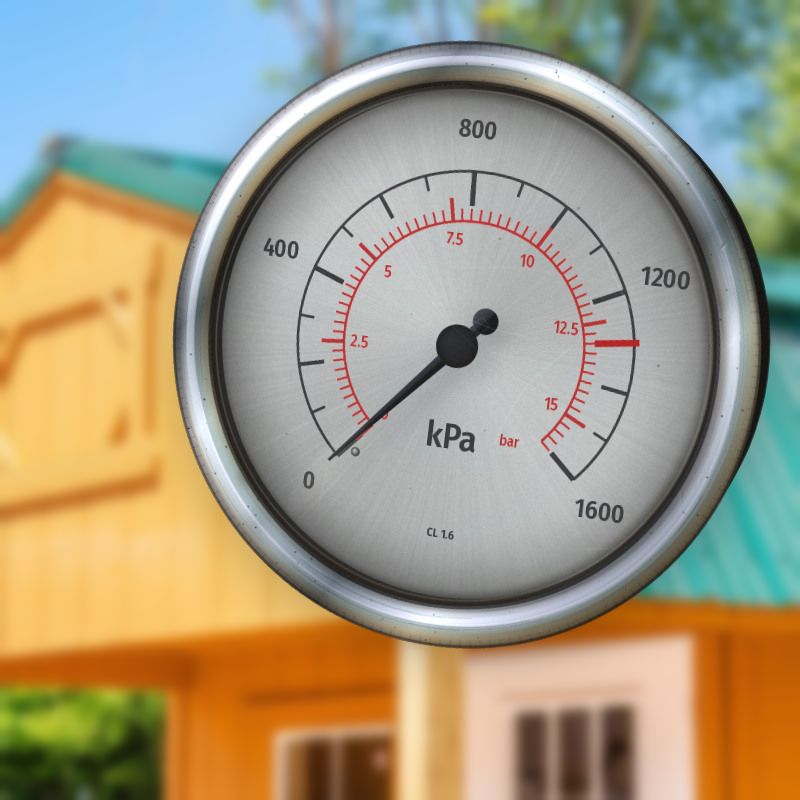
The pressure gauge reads 0 kPa
